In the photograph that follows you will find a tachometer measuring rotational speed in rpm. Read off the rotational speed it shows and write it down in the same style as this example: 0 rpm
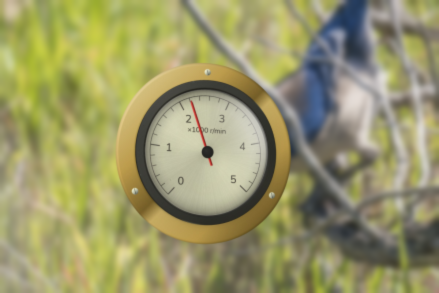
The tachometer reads 2200 rpm
